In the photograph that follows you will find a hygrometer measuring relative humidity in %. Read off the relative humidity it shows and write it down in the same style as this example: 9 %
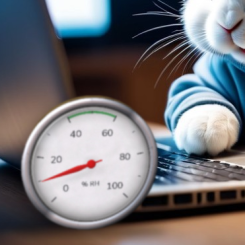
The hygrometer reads 10 %
